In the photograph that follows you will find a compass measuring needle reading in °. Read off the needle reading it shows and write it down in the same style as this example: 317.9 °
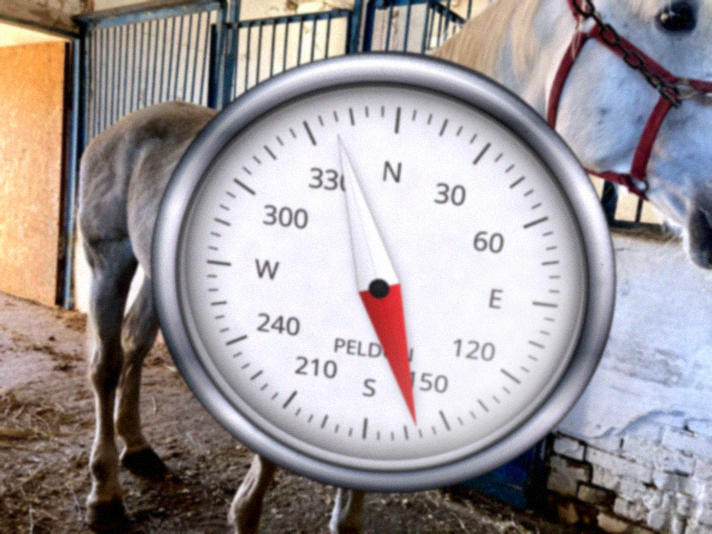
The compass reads 160 °
